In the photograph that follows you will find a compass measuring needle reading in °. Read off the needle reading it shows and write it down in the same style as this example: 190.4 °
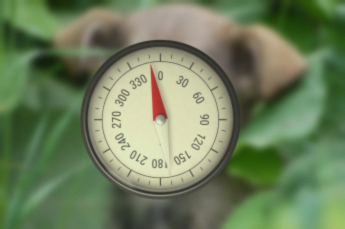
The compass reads 350 °
